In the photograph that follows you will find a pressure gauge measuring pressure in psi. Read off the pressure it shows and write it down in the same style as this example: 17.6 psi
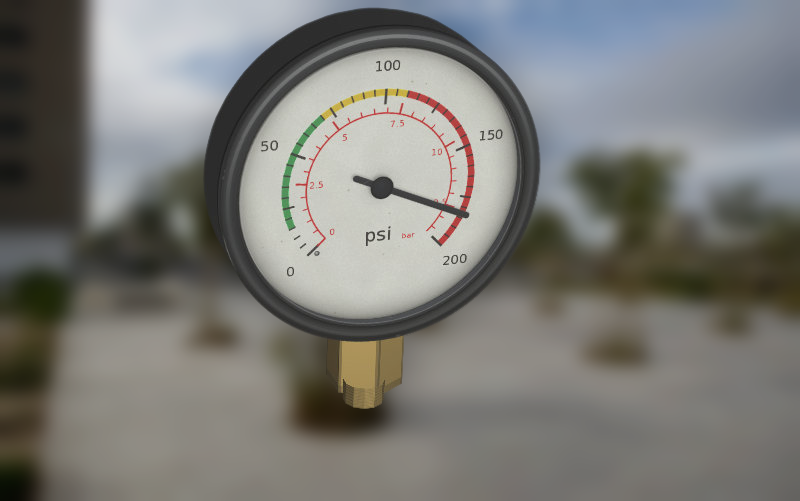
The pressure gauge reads 182.5 psi
